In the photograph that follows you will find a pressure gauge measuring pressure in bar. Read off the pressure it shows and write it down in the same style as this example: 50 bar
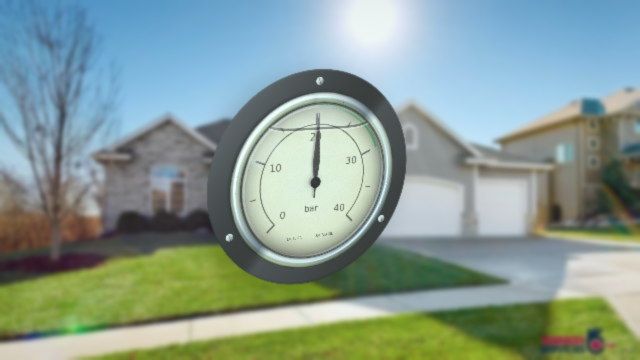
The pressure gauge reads 20 bar
